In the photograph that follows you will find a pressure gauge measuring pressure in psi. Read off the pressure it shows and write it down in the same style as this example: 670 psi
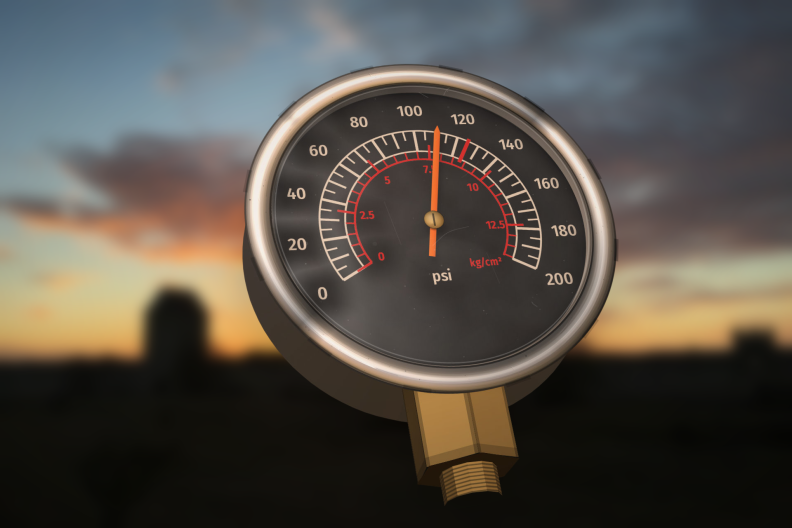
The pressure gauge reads 110 psi
